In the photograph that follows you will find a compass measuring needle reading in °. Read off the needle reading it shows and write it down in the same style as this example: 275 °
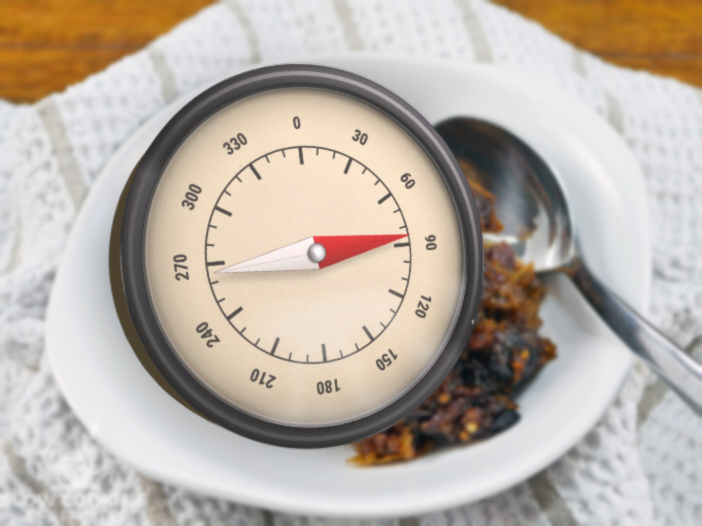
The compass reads 85 °
